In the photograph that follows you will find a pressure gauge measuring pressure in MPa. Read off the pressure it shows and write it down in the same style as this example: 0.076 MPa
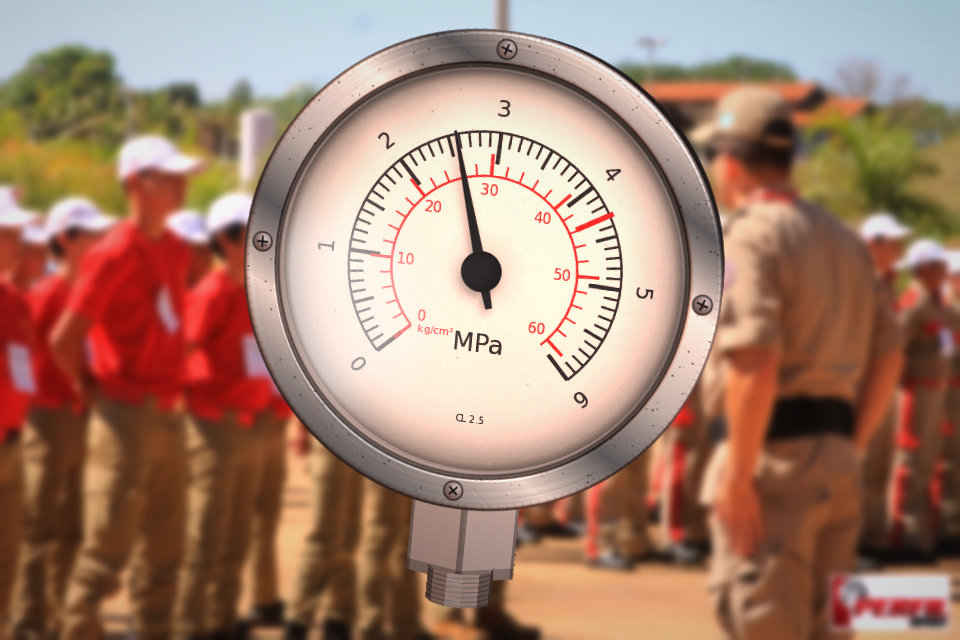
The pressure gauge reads 2.6 MPa
